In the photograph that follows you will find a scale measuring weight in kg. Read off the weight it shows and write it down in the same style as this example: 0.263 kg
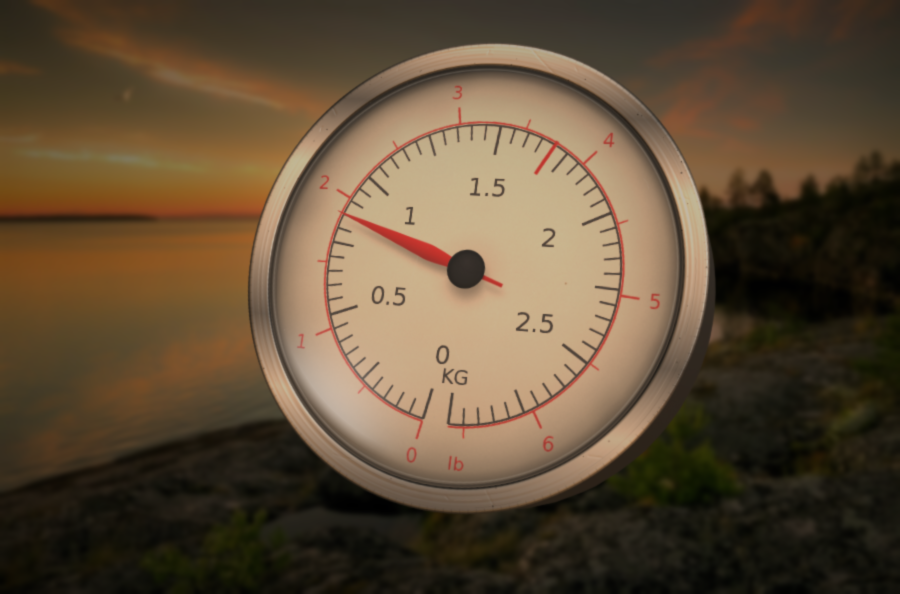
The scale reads 0.85 kg
